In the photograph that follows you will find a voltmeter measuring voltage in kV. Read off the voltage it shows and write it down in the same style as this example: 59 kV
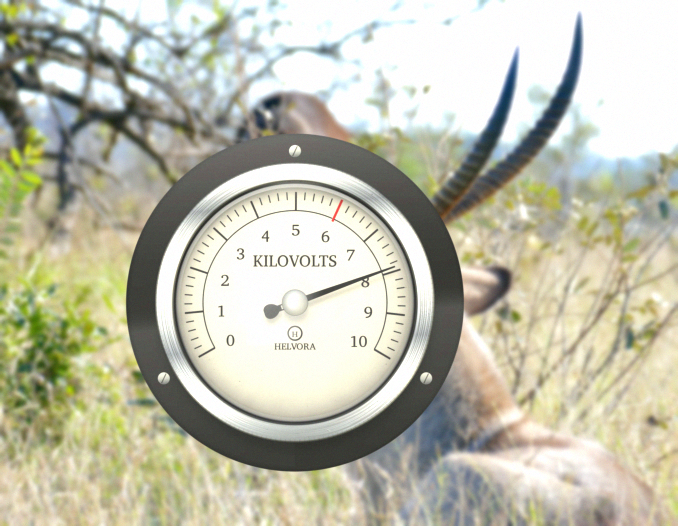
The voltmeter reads 7.9 kV
